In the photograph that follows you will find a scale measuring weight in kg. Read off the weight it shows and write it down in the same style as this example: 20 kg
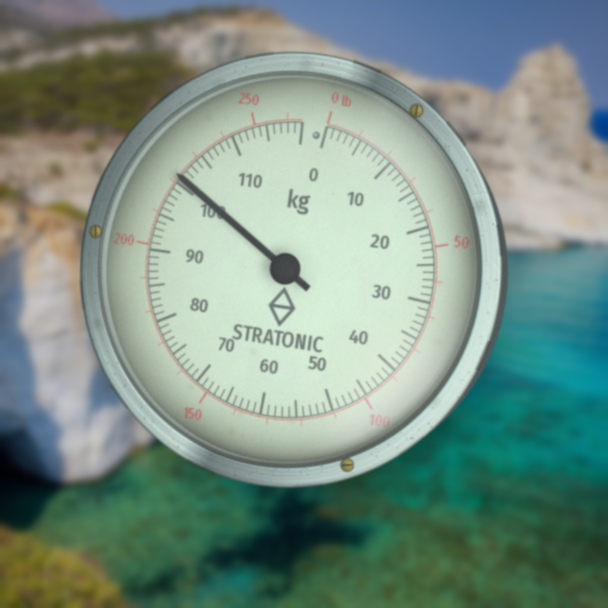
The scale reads 101 kg
